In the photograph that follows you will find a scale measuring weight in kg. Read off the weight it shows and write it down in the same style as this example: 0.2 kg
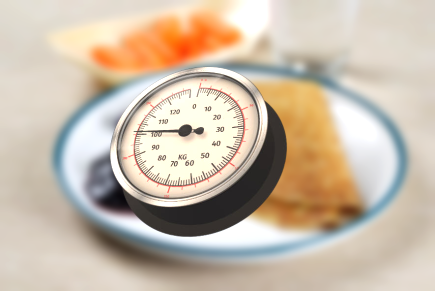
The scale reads 100 kg
